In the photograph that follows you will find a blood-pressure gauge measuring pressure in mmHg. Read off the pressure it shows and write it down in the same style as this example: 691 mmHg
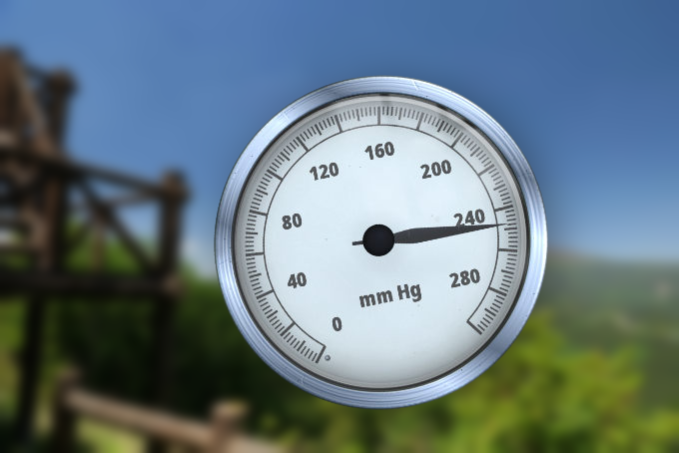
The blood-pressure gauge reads 248 mmHg
